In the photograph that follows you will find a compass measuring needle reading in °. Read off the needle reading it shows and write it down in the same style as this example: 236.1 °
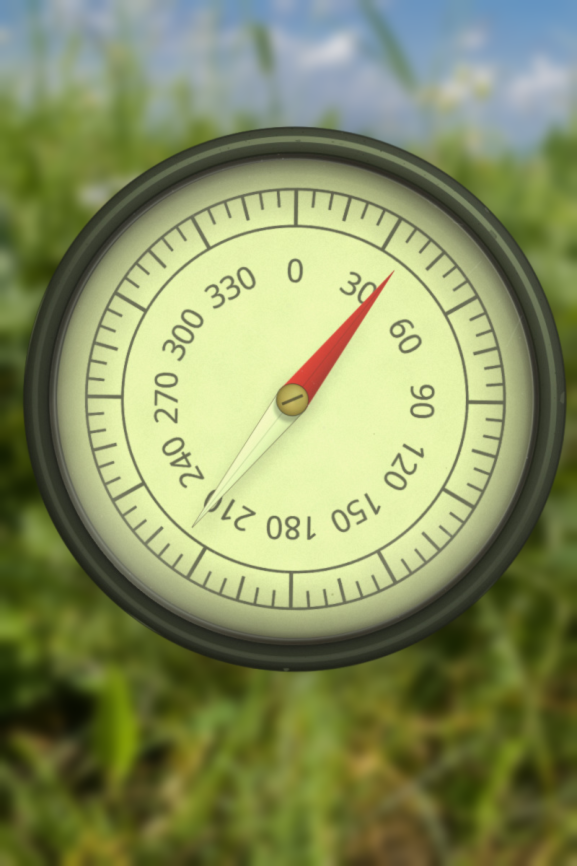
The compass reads 37.5 °
